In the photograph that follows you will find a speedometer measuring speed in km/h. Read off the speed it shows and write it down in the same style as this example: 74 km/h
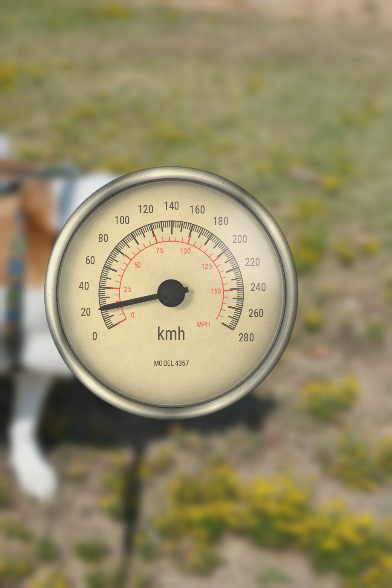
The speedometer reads 20 km/h
